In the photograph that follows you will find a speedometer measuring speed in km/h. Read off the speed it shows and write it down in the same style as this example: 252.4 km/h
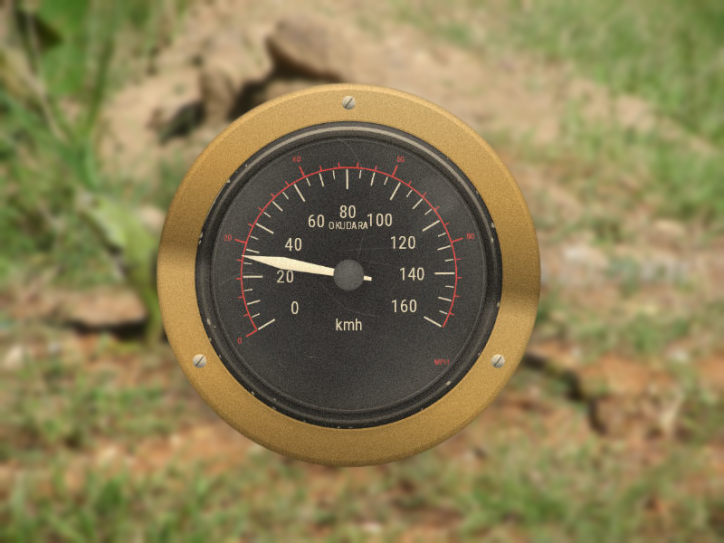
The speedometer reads 27.5 km/h
